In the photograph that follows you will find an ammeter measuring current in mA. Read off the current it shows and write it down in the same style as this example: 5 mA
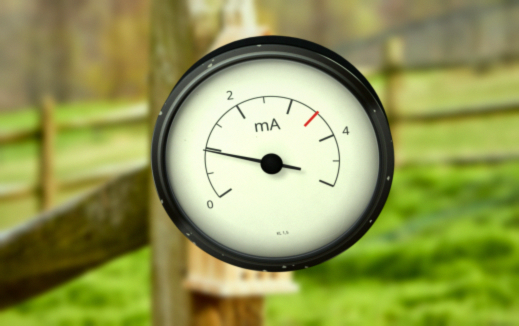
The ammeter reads 1 mA
